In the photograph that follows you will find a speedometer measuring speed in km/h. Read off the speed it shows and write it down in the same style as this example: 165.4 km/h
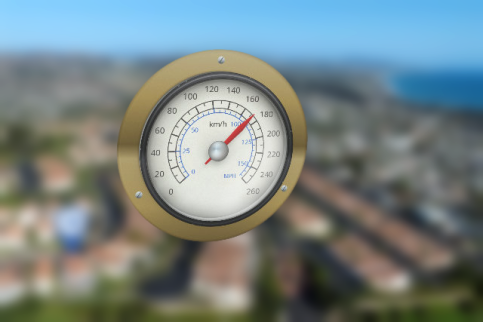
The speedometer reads 170 km/h
